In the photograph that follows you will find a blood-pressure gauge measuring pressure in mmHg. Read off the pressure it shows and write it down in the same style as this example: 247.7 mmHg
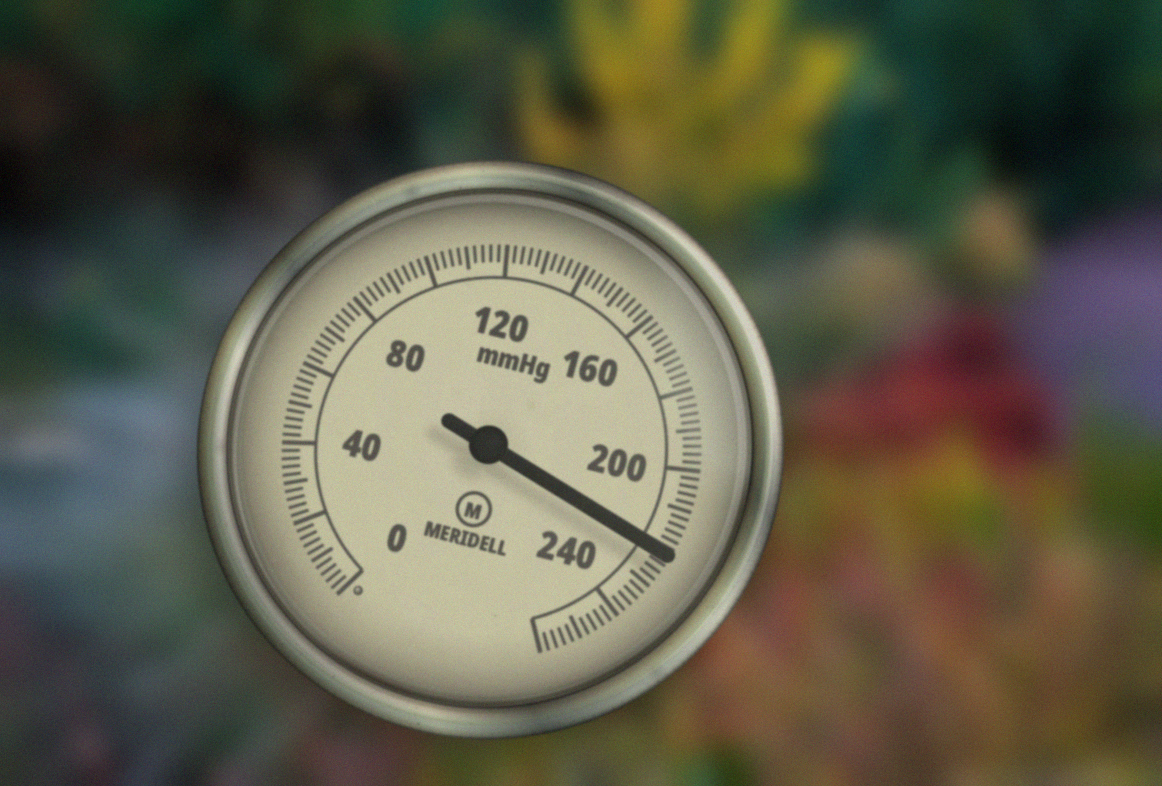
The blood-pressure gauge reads 222 mmHg
